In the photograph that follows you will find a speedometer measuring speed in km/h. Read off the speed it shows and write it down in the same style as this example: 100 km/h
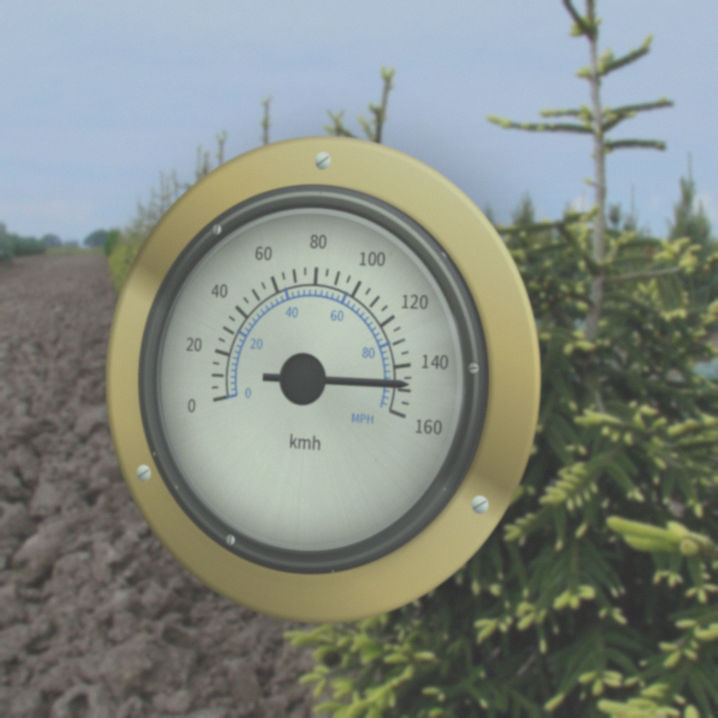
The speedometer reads 147.5 km/h
